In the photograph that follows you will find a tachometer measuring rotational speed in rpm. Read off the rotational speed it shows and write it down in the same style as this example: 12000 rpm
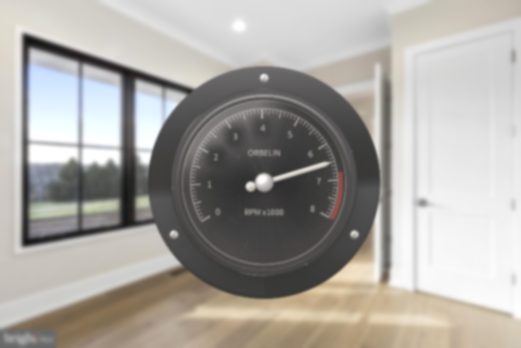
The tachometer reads 6500 rpm
